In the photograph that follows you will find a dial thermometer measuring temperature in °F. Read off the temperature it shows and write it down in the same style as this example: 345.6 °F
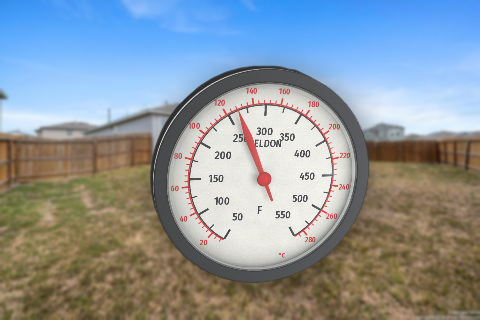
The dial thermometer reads 262.5 °F
